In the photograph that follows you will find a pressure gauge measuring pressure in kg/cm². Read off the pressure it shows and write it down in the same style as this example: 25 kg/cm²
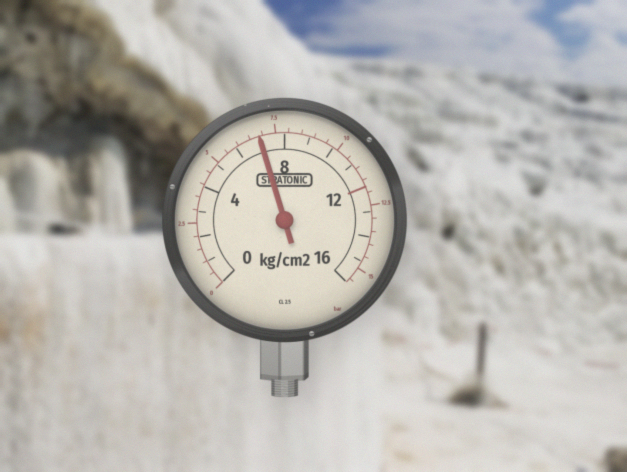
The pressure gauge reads 7 kg/cm²
